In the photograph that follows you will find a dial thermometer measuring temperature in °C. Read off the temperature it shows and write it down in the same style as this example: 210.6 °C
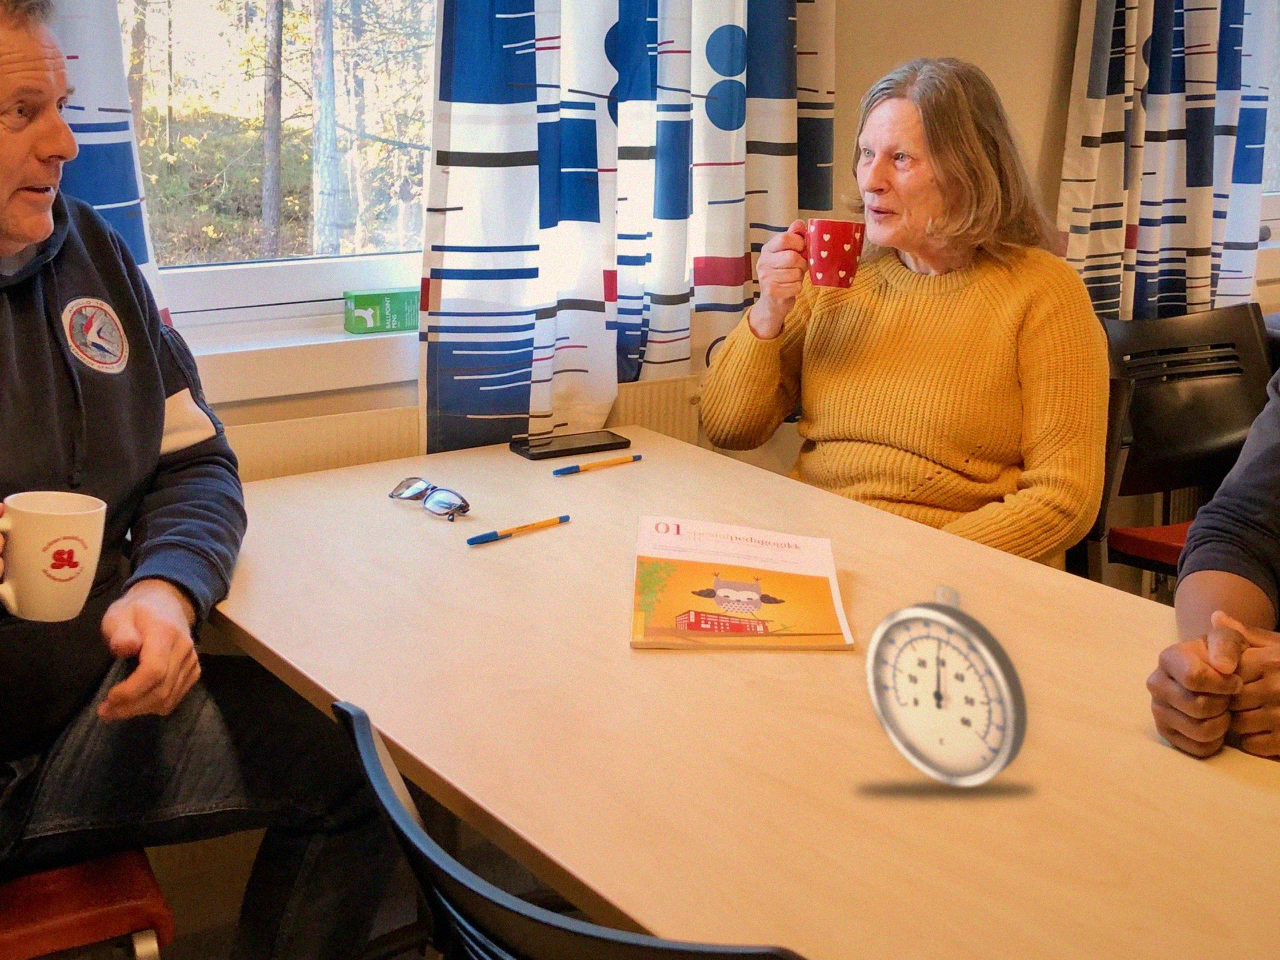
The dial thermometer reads 30 °C
